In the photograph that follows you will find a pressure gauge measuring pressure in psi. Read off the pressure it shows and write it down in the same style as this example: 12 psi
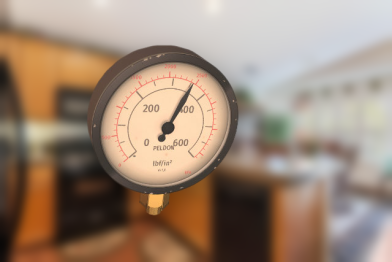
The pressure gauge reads 350 psi
